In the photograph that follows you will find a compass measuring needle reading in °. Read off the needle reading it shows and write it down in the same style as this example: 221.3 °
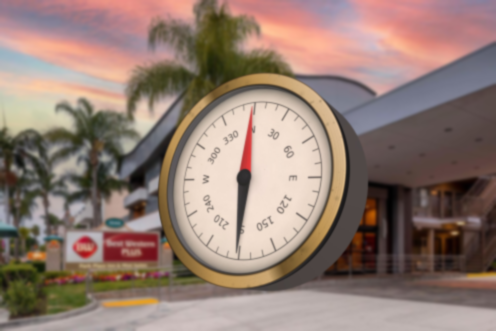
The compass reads 0 °
